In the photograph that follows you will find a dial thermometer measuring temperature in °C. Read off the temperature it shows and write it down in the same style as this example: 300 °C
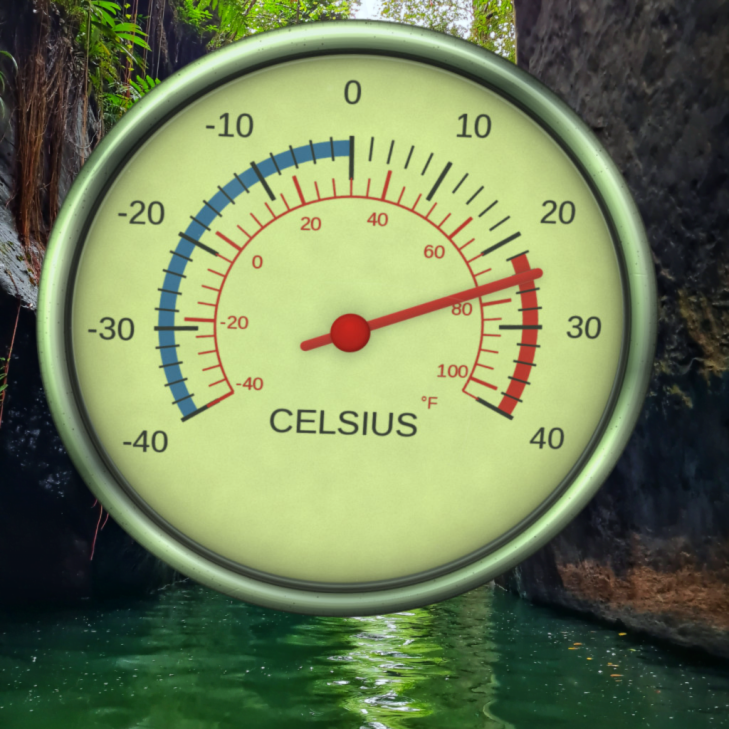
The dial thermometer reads 24 °C
